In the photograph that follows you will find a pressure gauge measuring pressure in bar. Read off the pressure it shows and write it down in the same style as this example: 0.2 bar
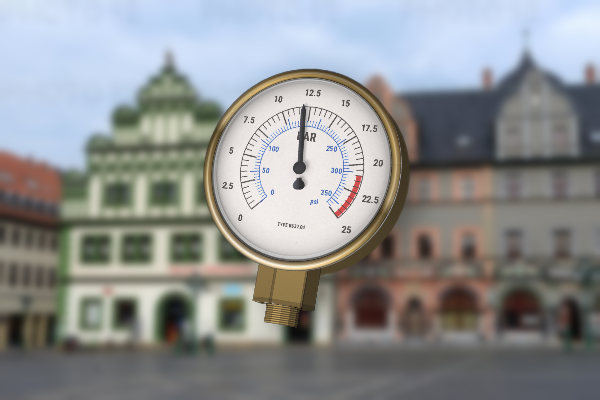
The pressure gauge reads 12 bar
